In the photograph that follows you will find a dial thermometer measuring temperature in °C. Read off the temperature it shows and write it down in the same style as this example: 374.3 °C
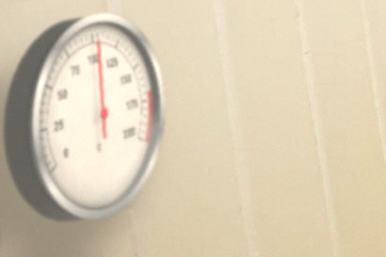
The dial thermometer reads 100 °C
